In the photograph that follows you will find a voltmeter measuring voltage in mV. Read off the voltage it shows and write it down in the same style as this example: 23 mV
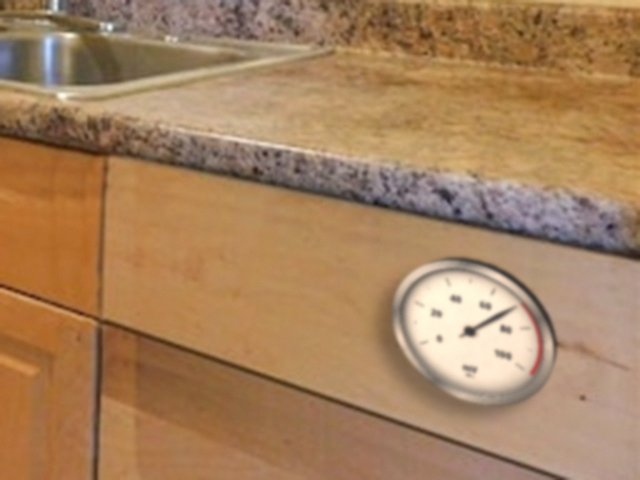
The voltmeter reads 70 mV
